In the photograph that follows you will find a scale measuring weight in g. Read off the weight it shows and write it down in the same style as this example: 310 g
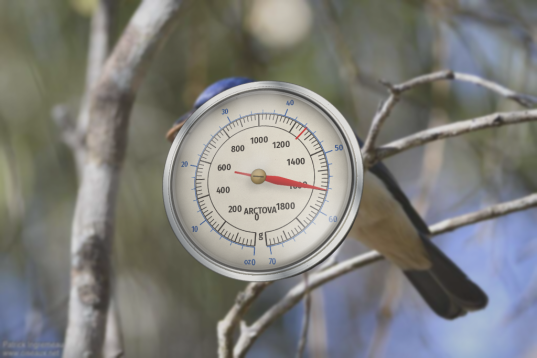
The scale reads 1600 g
